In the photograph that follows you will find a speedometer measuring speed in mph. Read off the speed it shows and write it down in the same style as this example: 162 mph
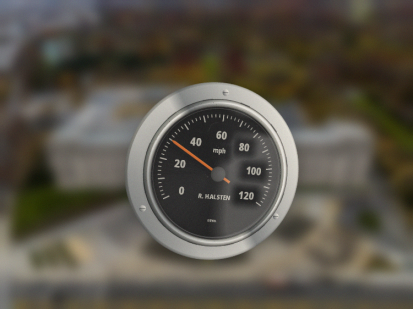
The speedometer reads 30 mph
